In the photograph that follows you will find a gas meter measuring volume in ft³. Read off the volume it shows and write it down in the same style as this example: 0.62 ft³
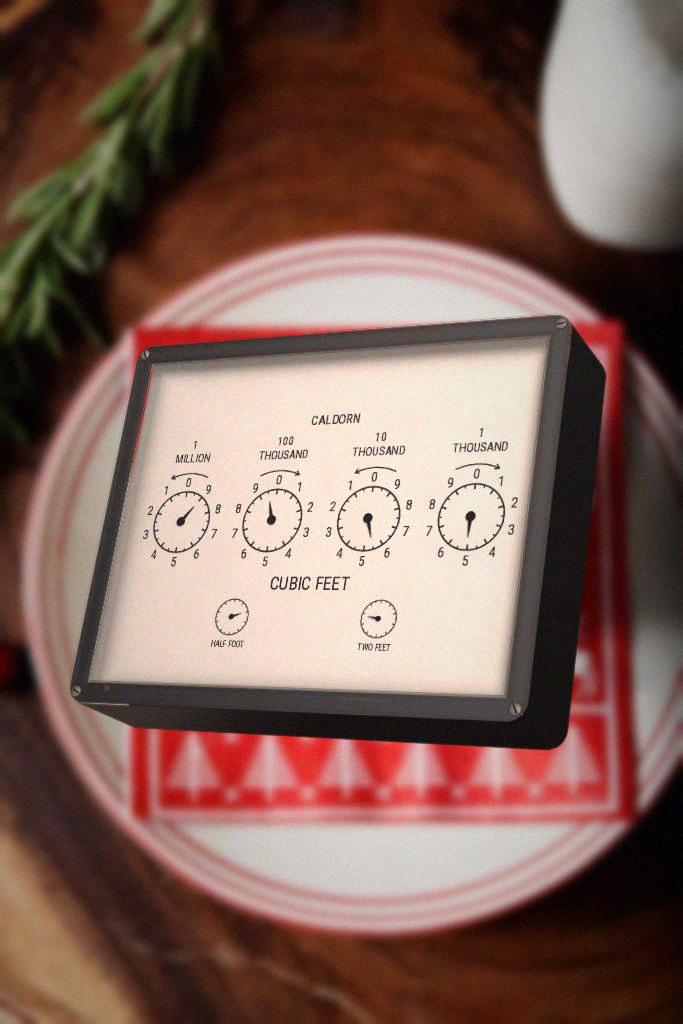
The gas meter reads 895500 ft³
